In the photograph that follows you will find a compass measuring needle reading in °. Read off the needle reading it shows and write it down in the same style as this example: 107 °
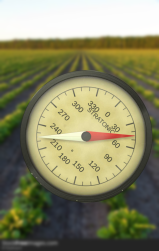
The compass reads 45 °
